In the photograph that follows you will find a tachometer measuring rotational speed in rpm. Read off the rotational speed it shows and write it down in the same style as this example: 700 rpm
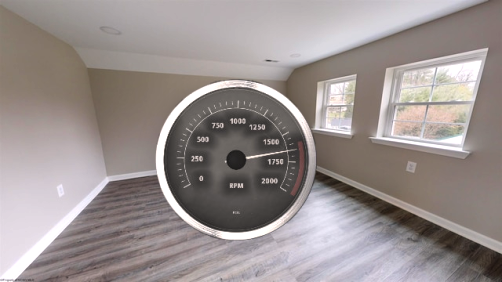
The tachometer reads 1650 rpm
